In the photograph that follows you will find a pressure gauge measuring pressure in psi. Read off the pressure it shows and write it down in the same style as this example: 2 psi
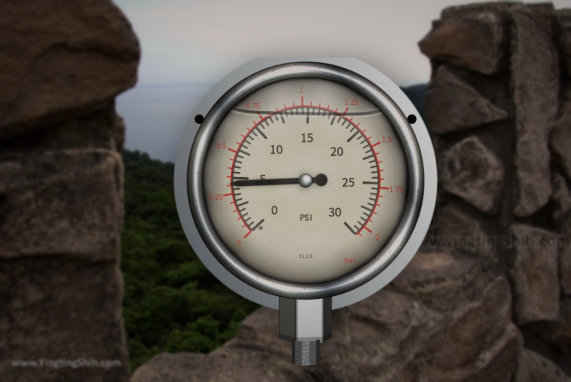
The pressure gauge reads 4.5 psi
